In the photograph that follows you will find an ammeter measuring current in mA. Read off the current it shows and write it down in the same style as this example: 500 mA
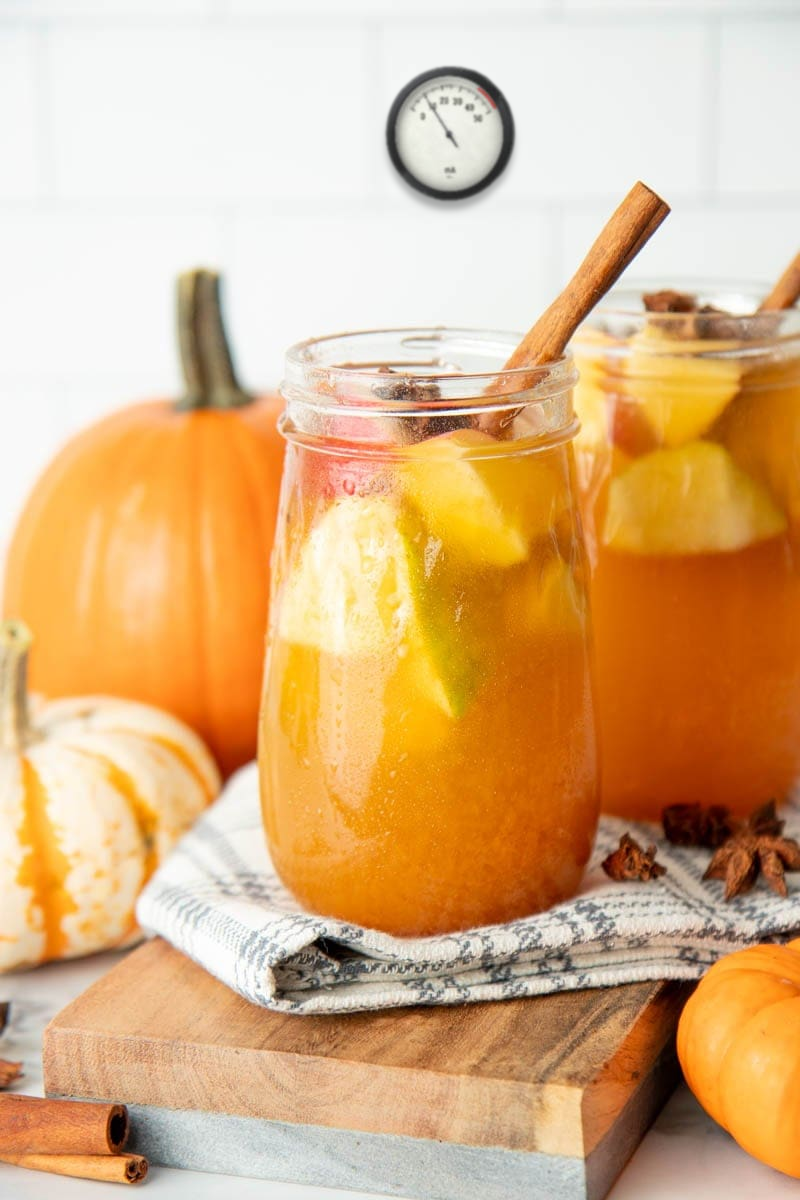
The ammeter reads 10 mA
